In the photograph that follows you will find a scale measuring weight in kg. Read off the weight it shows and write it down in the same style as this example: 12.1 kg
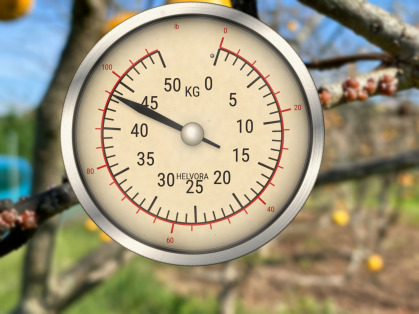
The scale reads 43.5 kg
